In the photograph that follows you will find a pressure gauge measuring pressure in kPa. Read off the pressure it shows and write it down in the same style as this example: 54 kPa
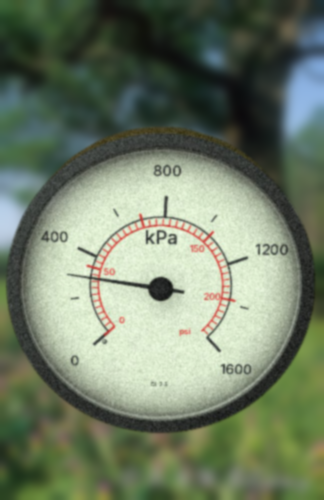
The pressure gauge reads 300 kPa
